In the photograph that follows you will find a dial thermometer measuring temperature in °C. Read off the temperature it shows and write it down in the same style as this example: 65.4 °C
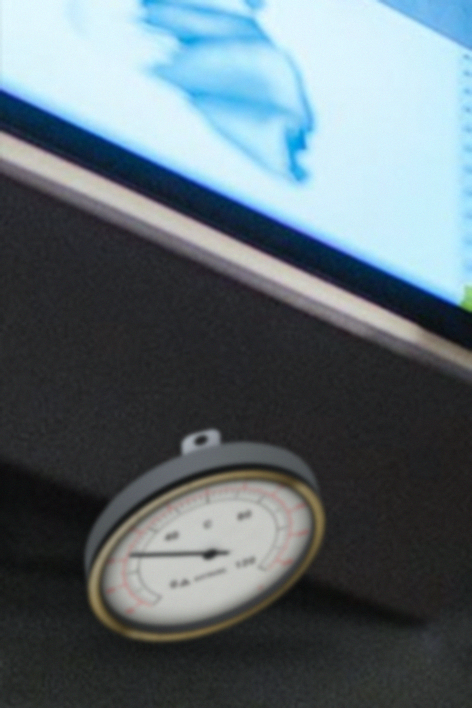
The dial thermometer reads 30 °C
